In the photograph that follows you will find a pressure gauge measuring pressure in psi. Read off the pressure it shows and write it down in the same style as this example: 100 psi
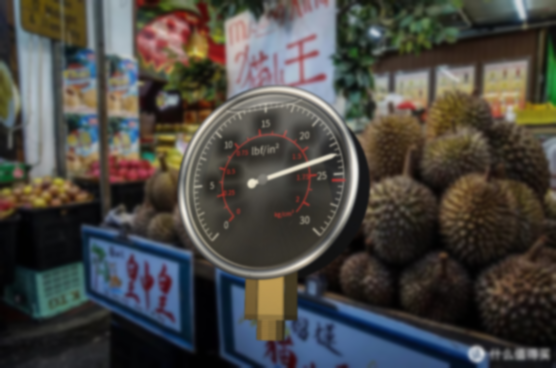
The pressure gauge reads 23.5 psi
